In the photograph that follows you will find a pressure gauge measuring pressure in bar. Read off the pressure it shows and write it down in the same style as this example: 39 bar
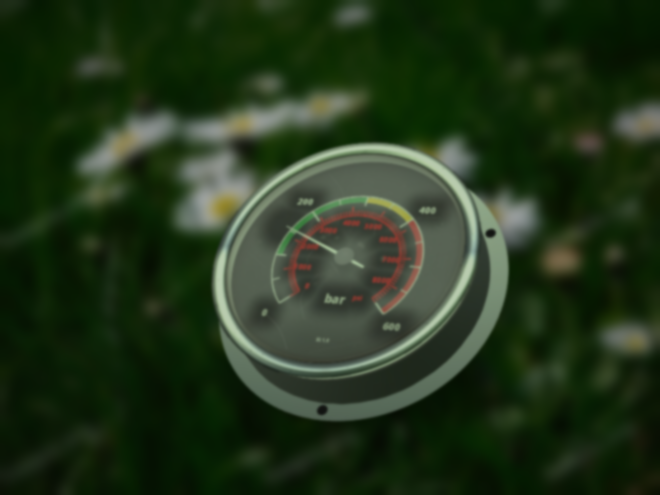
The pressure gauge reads 150 bar
